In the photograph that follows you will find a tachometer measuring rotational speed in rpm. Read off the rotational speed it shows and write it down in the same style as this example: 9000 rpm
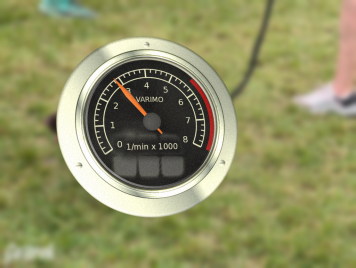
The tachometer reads 2800 rpm
